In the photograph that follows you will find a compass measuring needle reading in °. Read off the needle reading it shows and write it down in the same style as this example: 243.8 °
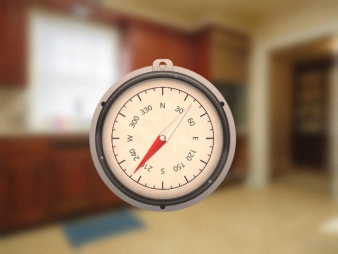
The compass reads 220 °
